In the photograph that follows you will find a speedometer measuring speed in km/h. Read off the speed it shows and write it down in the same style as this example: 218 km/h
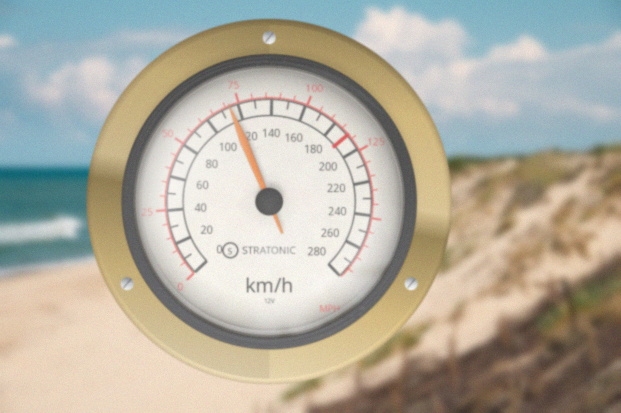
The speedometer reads 115 km/h
